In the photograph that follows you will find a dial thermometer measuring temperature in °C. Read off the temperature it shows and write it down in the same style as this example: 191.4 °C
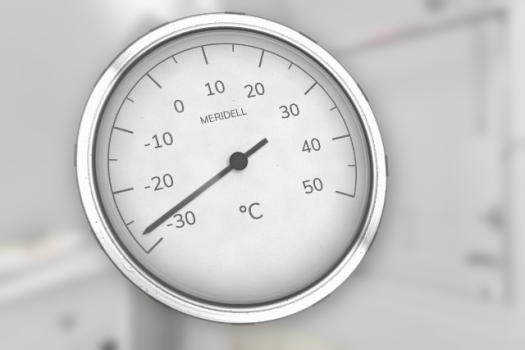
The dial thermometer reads -27.5 °C
